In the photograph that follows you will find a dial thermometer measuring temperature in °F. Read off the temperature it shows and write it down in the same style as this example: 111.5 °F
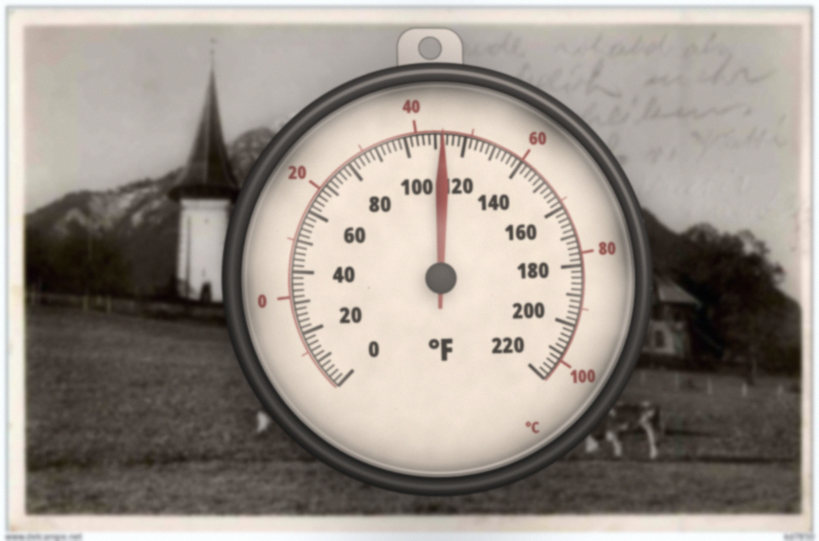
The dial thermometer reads 112 °F
